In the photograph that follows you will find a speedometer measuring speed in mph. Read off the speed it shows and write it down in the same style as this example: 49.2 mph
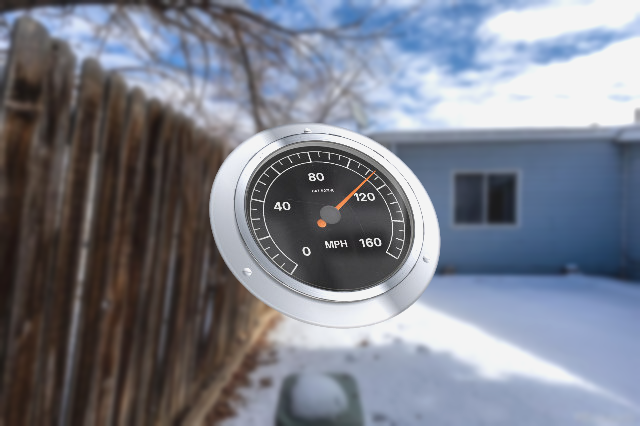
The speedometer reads 112.5 mph
